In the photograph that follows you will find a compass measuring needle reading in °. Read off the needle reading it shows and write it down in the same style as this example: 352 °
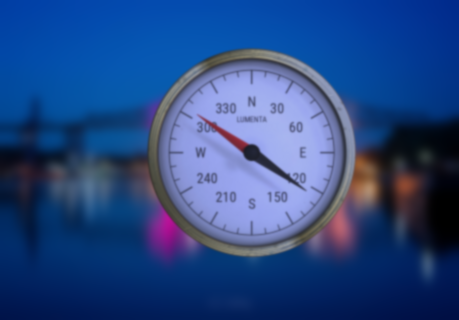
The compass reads 305 °
